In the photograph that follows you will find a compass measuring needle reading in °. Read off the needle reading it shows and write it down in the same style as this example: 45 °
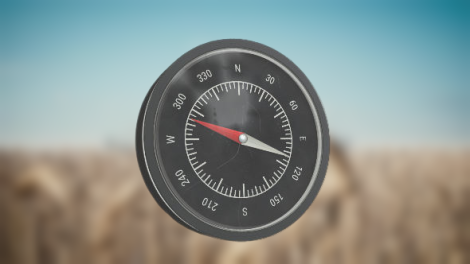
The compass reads 290 °
